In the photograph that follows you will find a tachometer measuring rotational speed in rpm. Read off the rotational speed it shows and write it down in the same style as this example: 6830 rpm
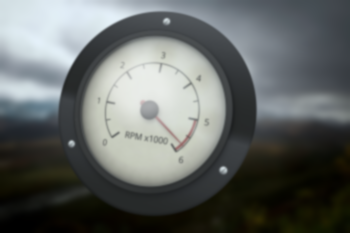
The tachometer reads 5750 rpm
